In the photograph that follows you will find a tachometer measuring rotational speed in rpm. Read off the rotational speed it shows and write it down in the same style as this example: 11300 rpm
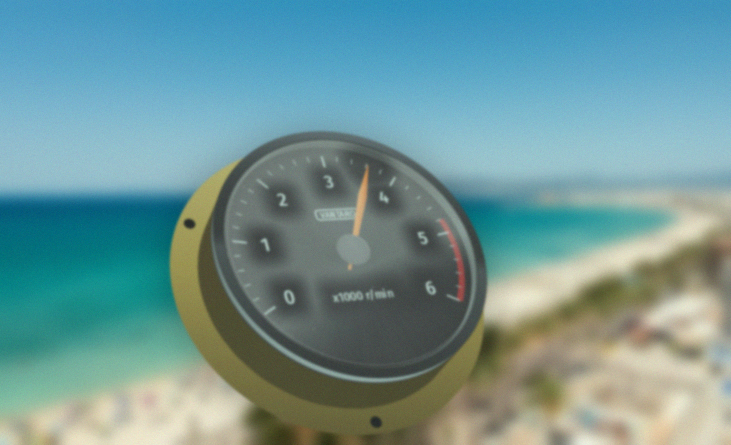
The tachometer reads 3600 rpm
